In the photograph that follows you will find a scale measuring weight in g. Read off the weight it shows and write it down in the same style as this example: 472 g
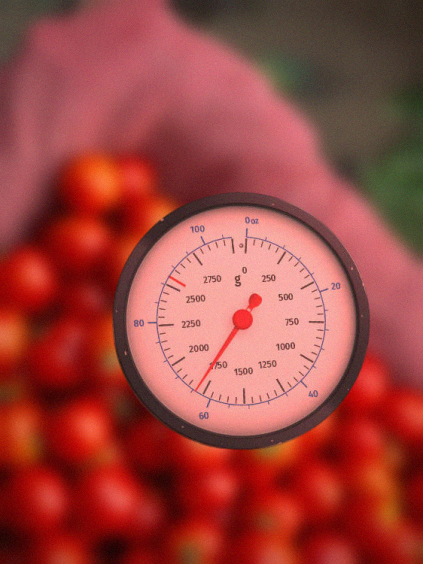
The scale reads 1800 g
